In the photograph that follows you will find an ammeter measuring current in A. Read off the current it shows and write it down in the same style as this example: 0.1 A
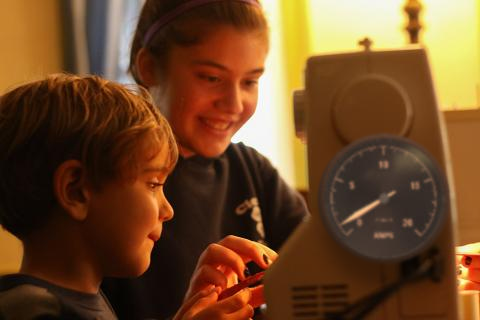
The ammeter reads 1 A
